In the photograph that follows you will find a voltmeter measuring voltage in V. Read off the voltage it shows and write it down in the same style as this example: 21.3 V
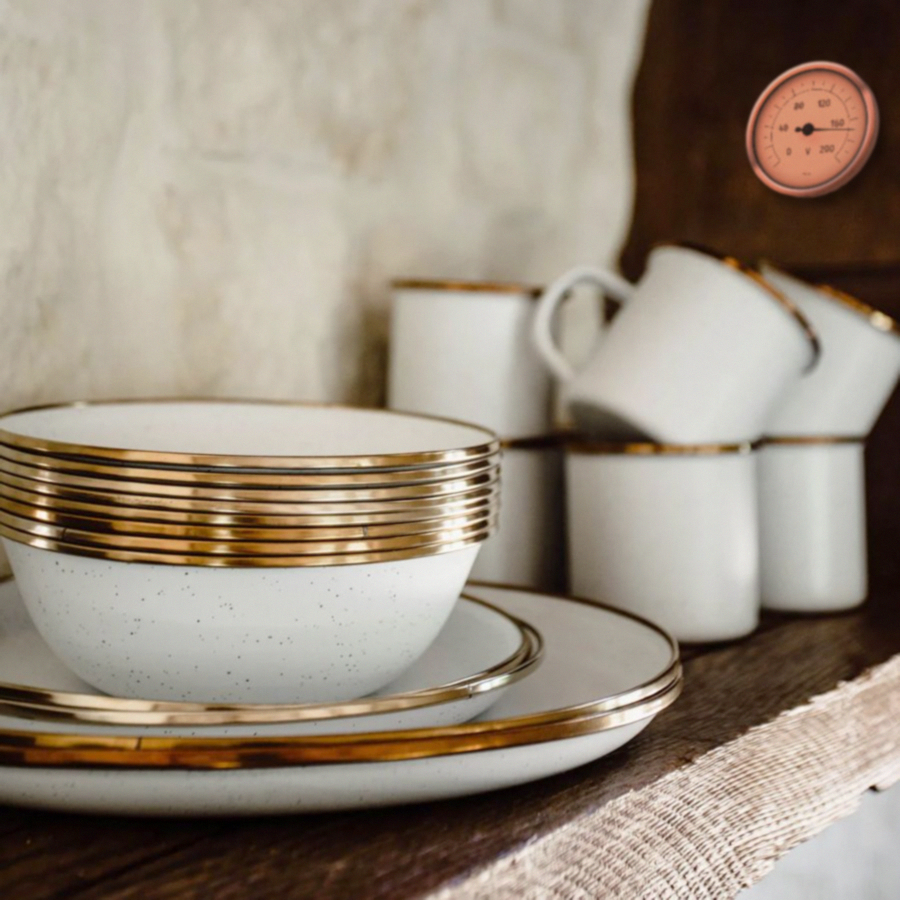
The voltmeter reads 170 V
